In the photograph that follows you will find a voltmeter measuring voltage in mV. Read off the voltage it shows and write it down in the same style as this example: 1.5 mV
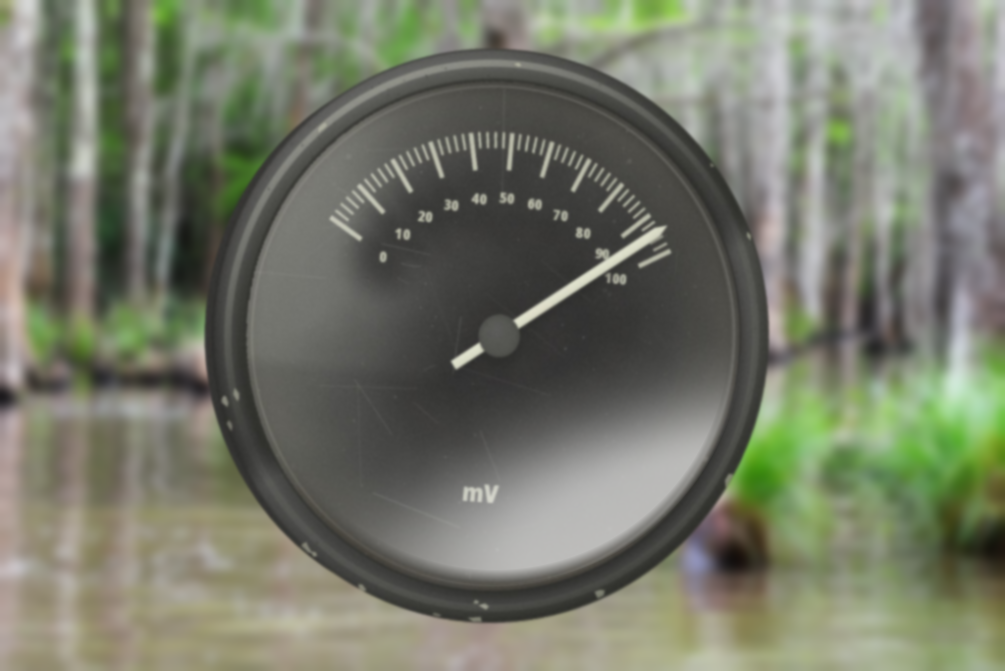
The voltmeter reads 94 mV
